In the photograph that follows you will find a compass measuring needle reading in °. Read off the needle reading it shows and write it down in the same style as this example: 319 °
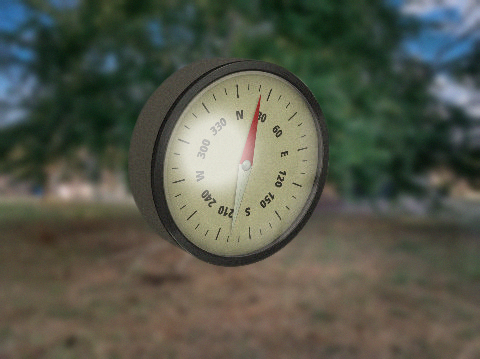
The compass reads 20 °
